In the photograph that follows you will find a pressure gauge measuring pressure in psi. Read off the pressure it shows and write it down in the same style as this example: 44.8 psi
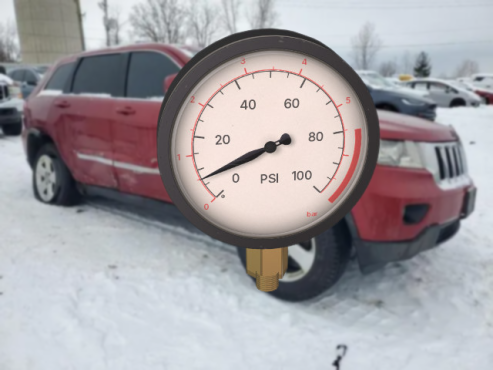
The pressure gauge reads 7.5 psi
